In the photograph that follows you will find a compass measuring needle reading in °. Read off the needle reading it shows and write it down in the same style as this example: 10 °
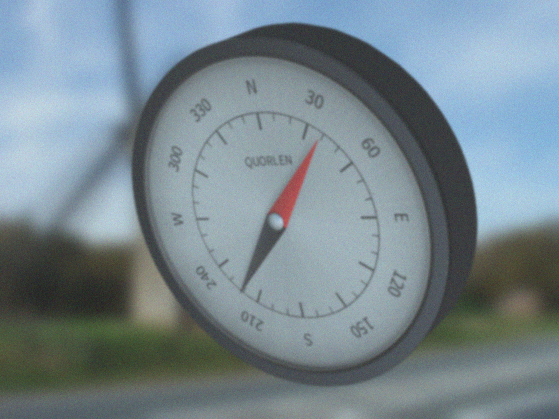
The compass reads 40 °
